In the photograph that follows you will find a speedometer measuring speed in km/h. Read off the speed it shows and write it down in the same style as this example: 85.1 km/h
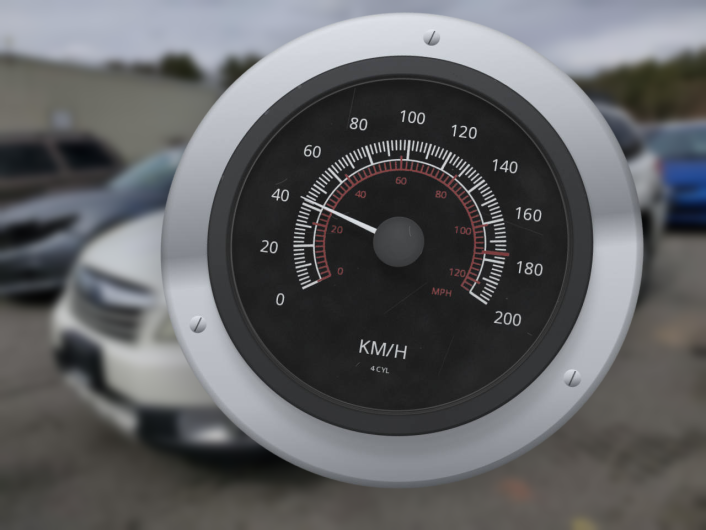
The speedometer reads 42 km/h
